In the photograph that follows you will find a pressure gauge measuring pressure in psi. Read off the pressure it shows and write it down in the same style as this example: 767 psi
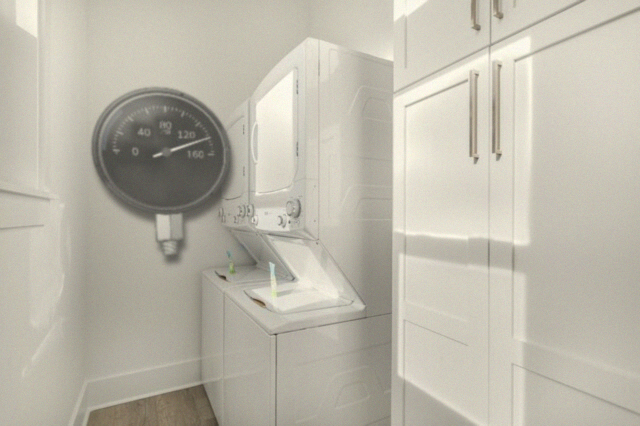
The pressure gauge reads 140 psi
